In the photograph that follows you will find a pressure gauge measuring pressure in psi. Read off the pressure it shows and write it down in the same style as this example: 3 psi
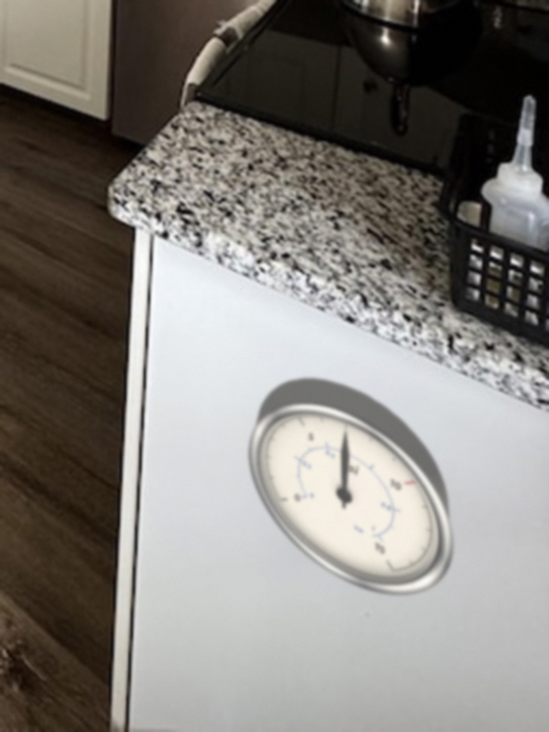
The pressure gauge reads 7 psi
